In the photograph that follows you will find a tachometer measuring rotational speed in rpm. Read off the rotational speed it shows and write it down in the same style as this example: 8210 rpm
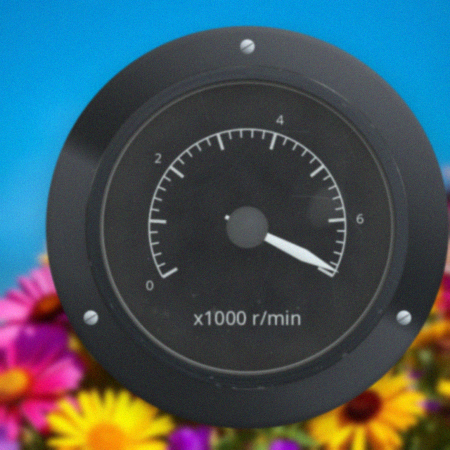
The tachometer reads 6900 rpm
